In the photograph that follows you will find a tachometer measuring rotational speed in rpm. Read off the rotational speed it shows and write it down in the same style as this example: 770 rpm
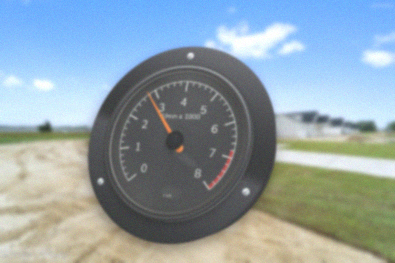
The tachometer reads 2800 rpm
